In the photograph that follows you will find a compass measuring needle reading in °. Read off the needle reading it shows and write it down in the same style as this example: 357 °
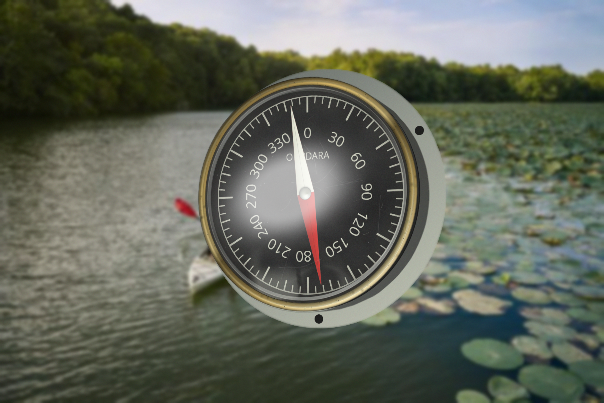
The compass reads 170 °
